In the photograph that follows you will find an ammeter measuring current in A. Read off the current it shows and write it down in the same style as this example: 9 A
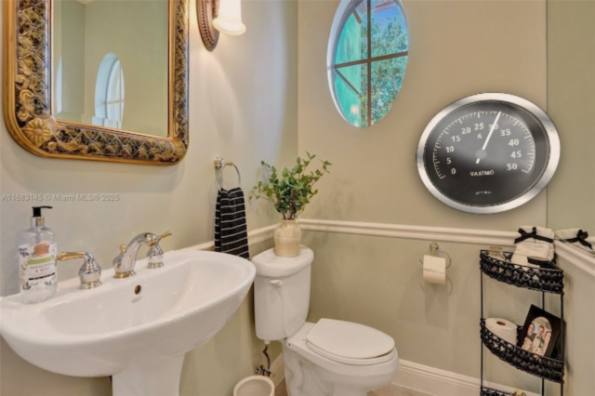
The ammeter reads 30 A
